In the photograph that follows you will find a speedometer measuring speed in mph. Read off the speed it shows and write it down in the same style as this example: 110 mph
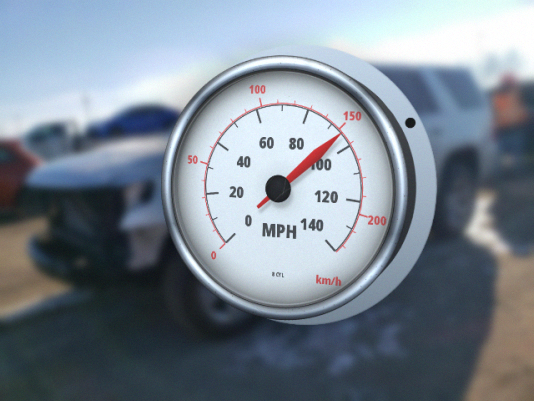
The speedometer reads 95 mph
